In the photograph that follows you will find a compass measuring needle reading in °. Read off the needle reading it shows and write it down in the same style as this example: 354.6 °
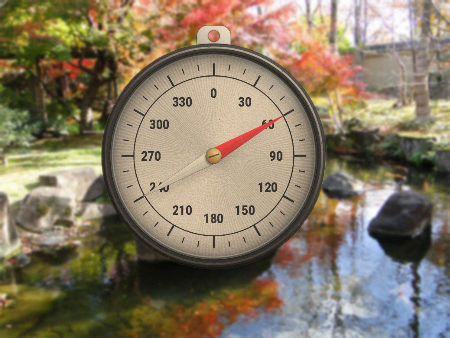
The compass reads 60 °
